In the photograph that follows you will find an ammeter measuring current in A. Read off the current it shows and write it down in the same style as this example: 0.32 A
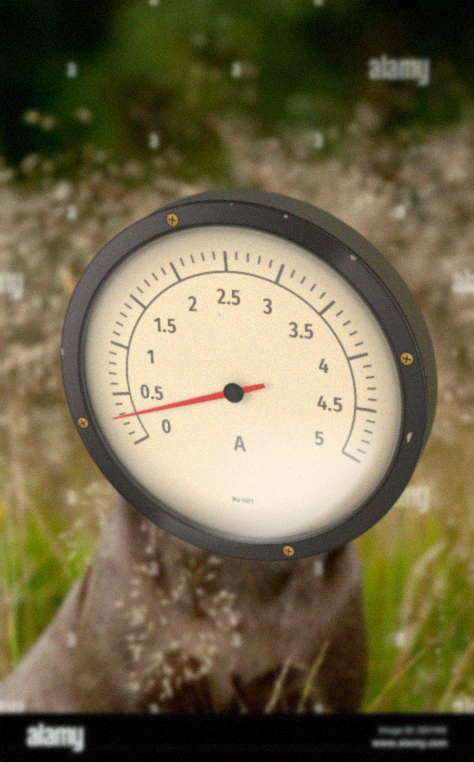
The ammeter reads 0.3 A
